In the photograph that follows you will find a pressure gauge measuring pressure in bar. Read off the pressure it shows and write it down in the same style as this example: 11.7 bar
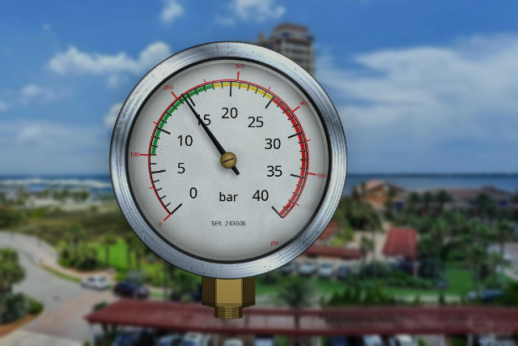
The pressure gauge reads 14.5 bar
